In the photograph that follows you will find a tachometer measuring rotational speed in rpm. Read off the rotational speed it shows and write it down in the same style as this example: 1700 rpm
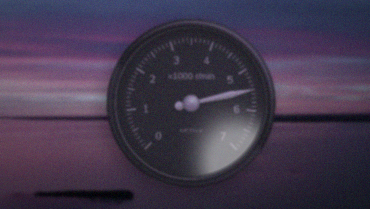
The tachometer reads 5500 rpm
